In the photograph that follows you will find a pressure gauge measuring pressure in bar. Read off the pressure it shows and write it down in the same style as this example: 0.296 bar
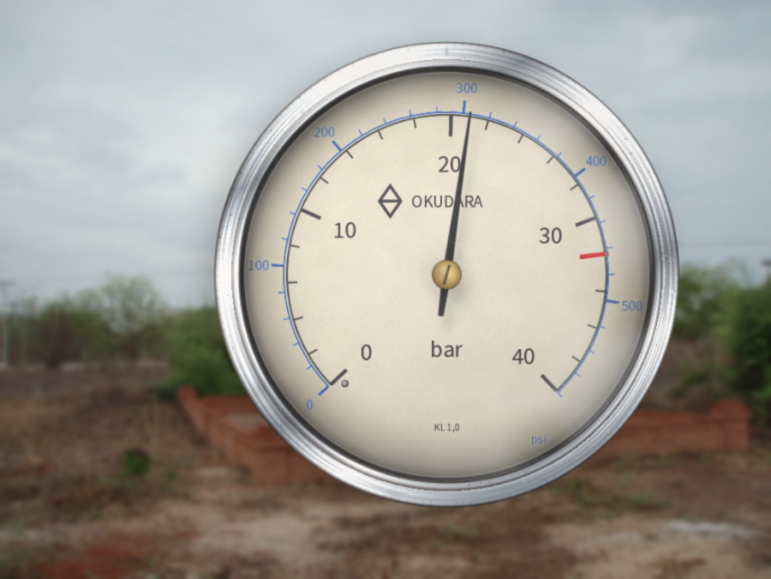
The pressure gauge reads 21 bar
